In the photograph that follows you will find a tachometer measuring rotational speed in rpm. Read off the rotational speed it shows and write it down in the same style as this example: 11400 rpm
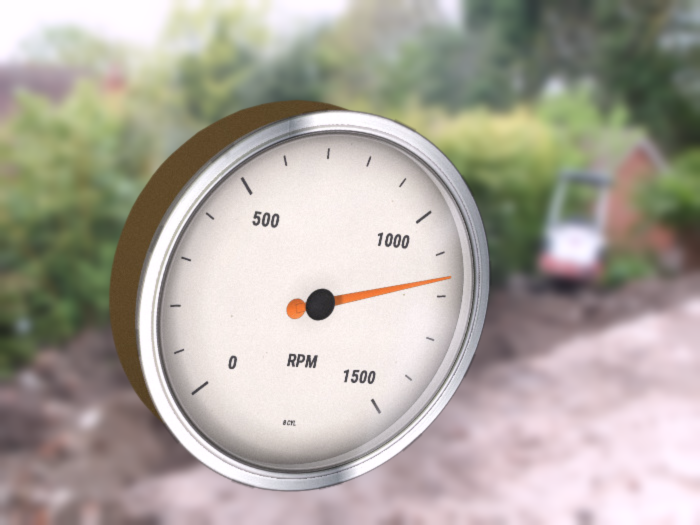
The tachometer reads 1150 rpm
